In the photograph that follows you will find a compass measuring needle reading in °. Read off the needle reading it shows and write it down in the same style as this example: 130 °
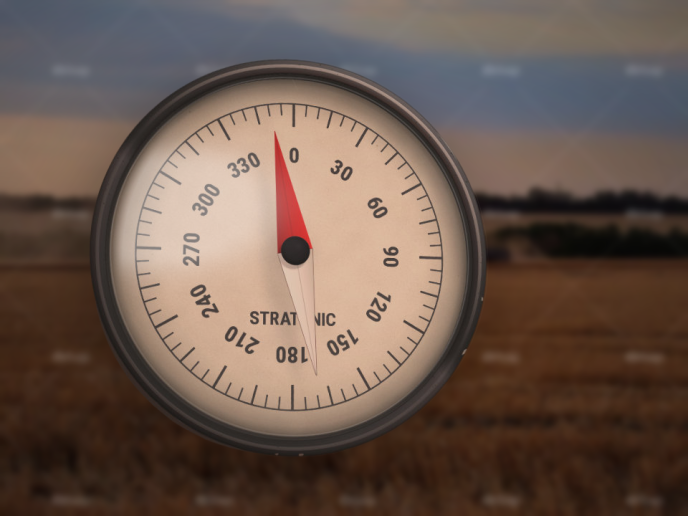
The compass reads 350 °
